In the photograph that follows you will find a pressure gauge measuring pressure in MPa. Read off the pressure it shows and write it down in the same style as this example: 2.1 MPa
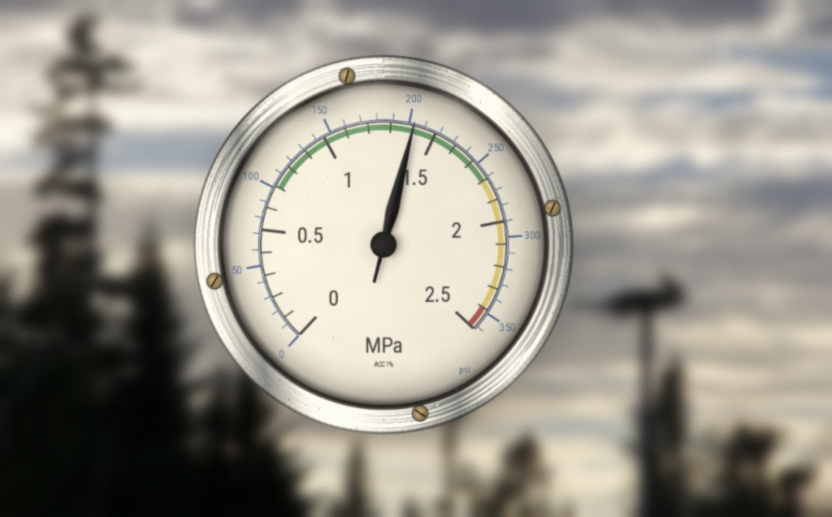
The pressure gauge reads 1.4 MPa
